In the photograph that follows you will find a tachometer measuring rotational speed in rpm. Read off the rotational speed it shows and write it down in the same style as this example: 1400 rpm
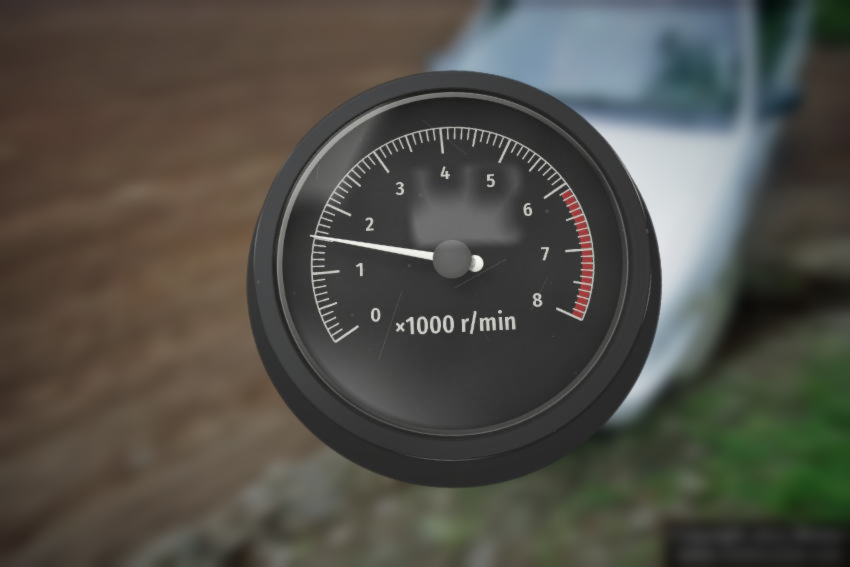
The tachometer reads 1500 rpm
